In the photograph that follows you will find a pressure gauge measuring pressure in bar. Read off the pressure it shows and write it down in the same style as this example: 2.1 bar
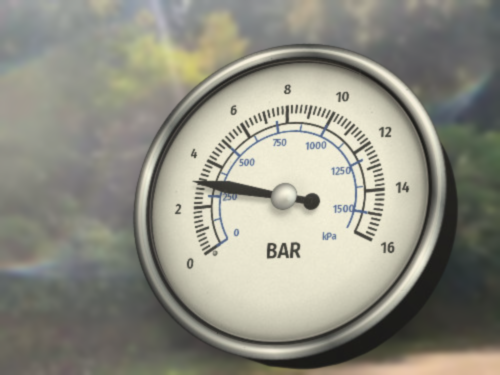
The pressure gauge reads 3 bar
